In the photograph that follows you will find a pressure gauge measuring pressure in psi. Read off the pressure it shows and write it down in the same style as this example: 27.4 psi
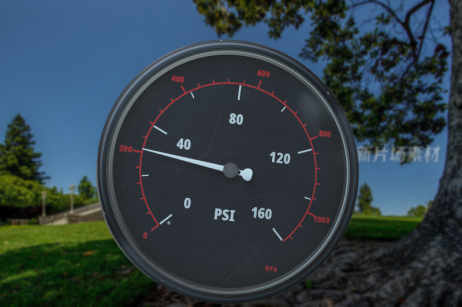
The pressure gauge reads 30 psi
